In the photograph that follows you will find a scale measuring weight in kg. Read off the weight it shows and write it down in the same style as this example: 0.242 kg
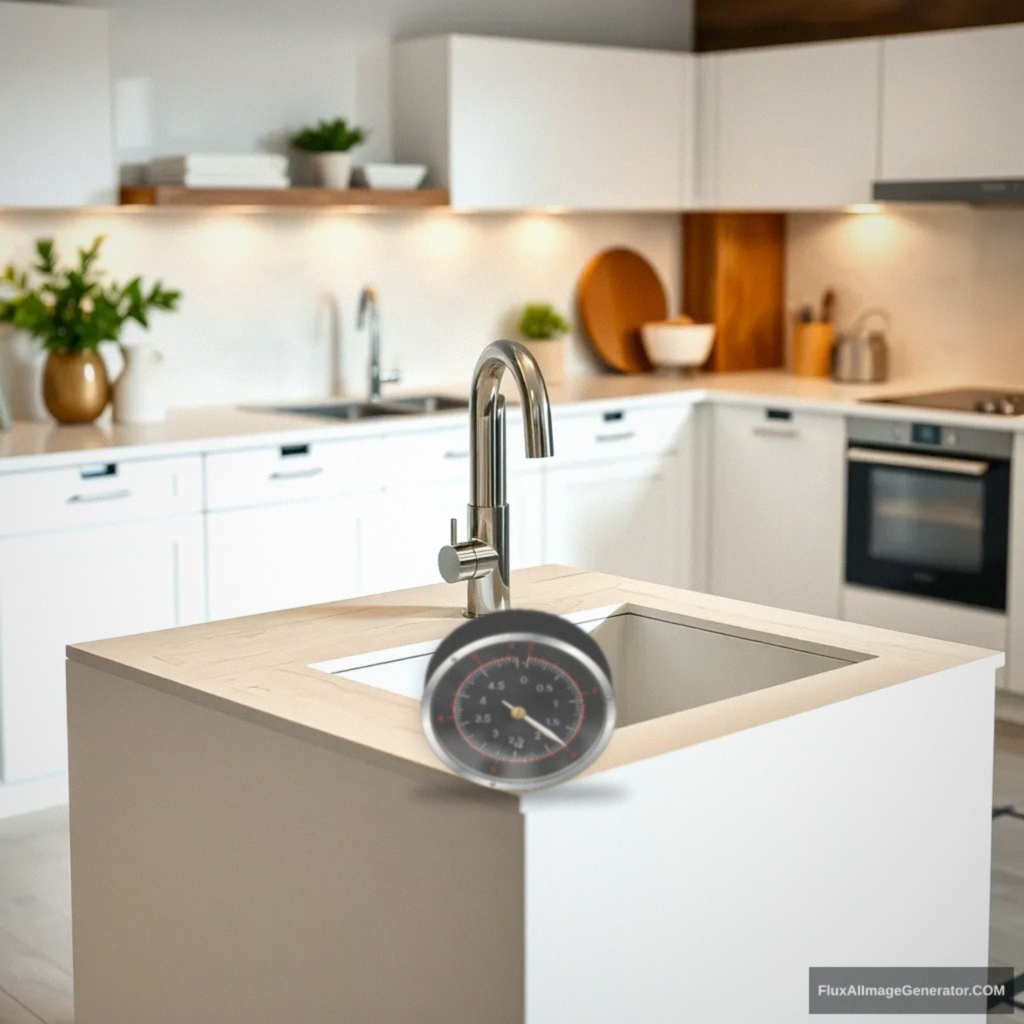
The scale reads 1.75 kg
